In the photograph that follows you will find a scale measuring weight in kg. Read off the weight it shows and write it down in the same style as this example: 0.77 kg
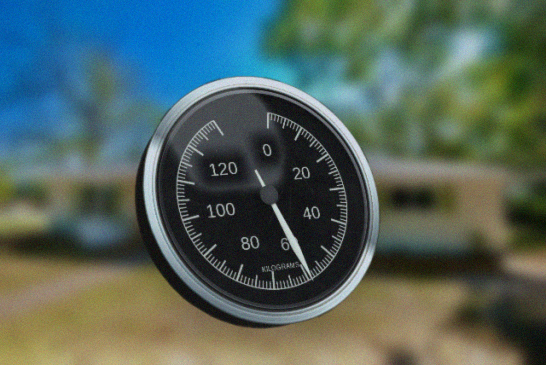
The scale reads 60 kg
